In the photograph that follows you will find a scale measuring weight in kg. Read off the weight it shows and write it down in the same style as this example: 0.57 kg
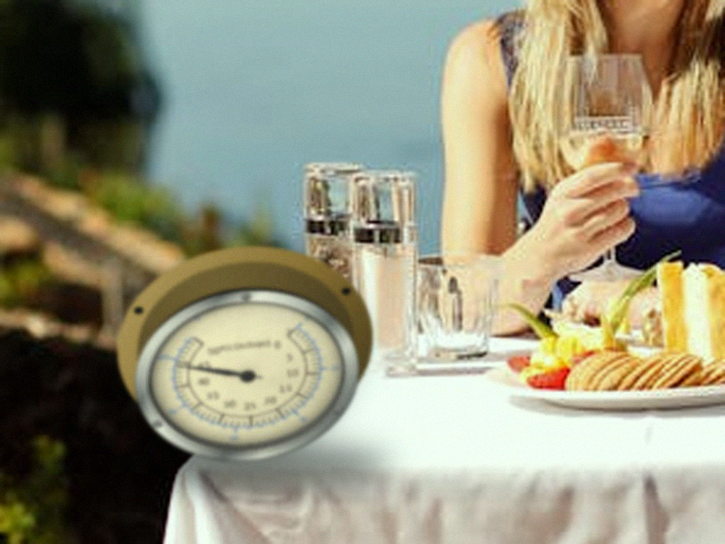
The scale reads 45 kg
